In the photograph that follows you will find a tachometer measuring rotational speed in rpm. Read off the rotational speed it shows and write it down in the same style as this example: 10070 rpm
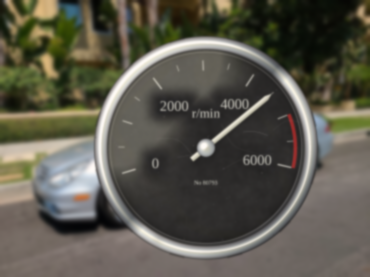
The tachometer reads 4500 rpm
